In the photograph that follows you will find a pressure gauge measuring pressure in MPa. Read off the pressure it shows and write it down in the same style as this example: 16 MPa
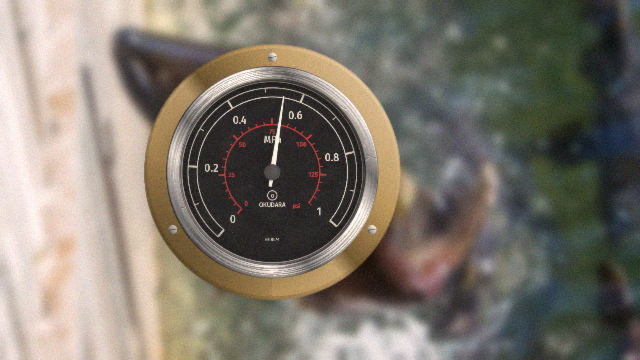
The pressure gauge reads 0.55 MPa
